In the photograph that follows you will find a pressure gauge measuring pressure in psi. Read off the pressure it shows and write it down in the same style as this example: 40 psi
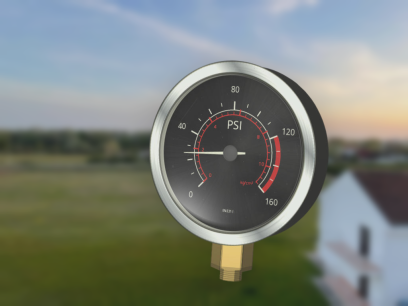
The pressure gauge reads 25 psi
